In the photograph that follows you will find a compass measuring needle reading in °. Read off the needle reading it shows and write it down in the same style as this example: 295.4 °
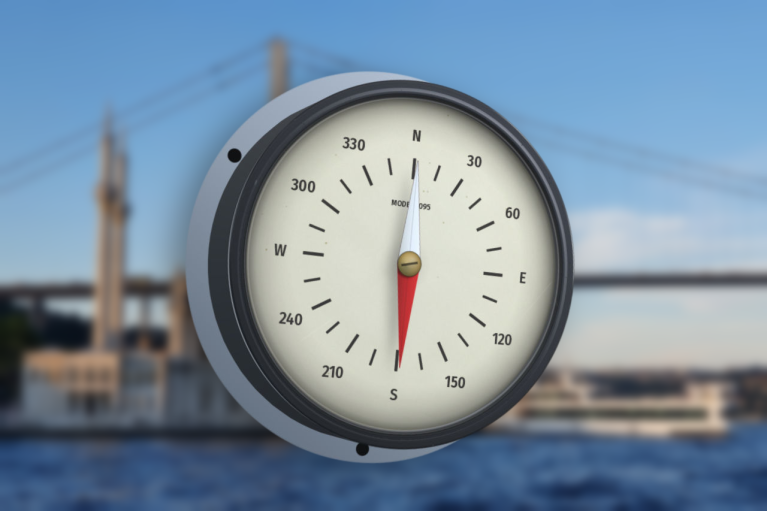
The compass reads 180 °
